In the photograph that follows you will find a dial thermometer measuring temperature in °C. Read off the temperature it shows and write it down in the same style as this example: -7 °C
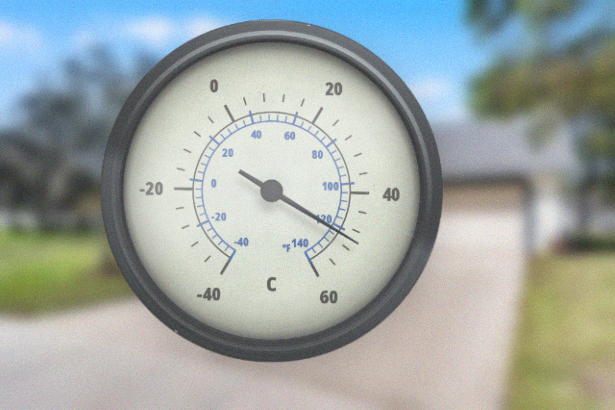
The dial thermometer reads 50 °C
